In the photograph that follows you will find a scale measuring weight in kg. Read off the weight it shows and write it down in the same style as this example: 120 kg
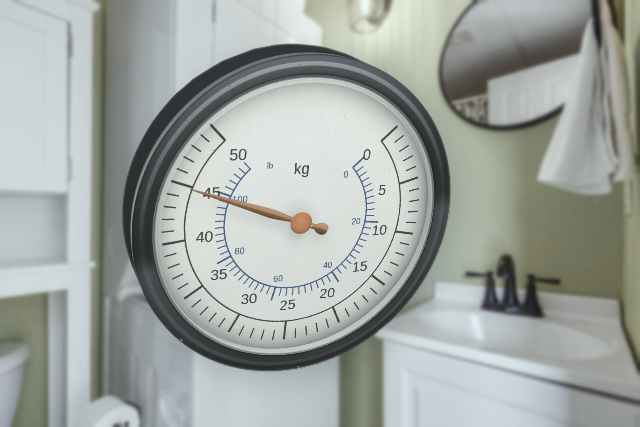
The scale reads 45 kg
